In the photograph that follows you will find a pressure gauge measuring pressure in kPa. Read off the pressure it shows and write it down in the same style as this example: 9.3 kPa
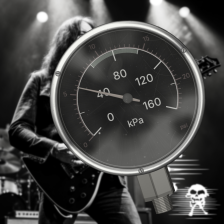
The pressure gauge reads 40 kPa
